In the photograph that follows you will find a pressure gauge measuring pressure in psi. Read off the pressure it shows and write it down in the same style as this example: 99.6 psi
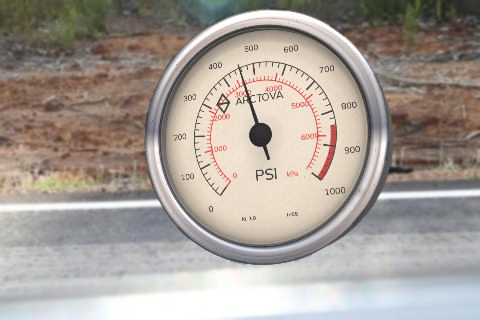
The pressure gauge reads 460 psi
